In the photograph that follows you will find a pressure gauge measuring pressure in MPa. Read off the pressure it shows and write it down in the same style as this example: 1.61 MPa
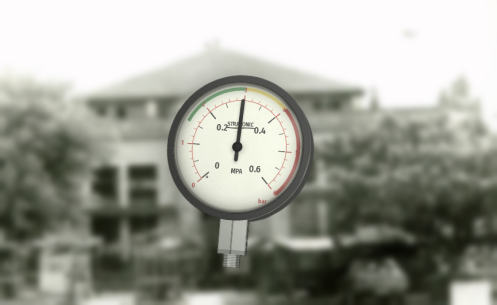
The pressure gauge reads 0.3 MPa
